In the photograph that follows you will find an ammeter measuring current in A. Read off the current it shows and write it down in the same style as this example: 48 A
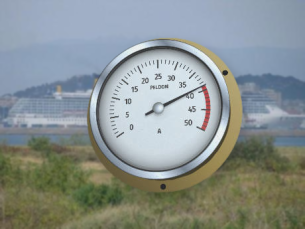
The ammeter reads 39 A
